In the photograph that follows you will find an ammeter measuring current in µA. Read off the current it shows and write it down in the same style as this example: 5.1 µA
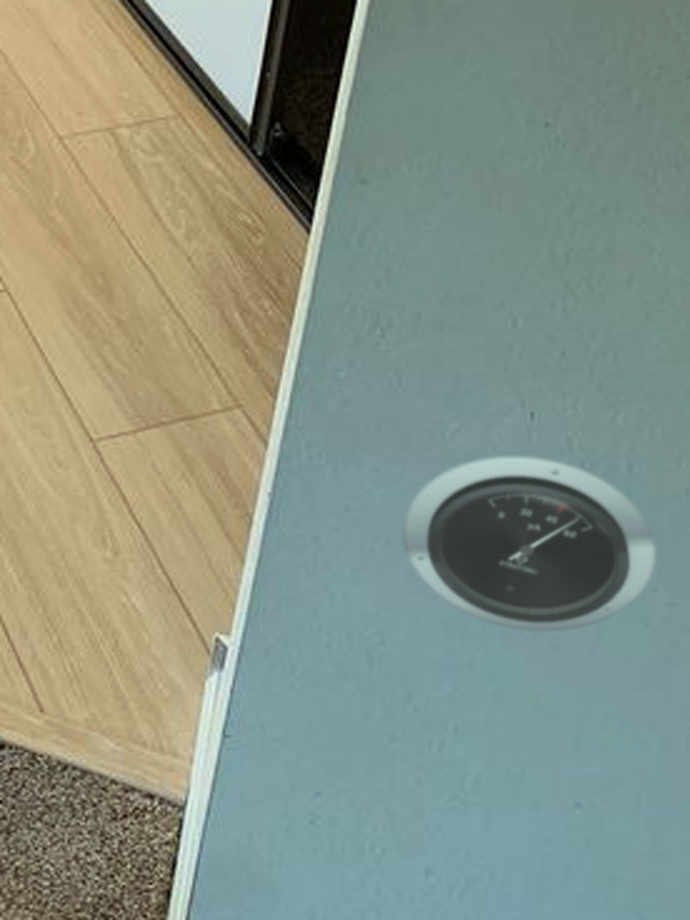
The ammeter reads 50 µA
